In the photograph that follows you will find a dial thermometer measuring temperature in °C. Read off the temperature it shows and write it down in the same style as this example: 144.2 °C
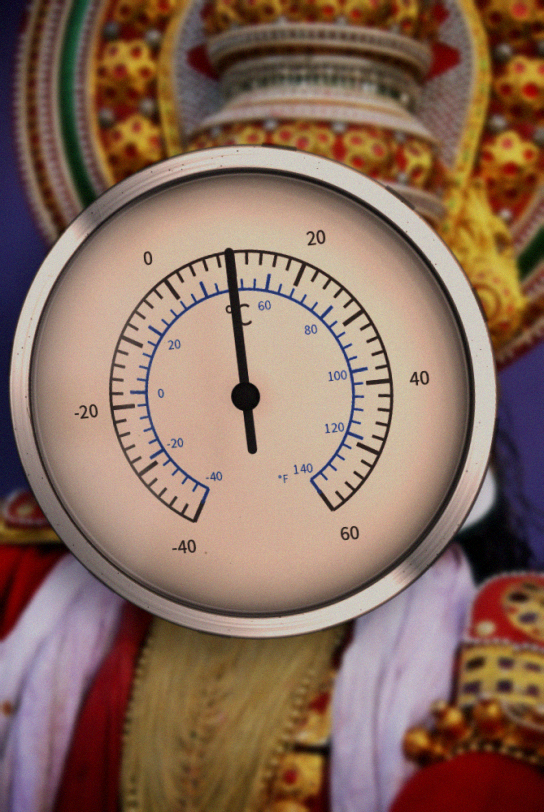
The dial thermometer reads 10 °C
